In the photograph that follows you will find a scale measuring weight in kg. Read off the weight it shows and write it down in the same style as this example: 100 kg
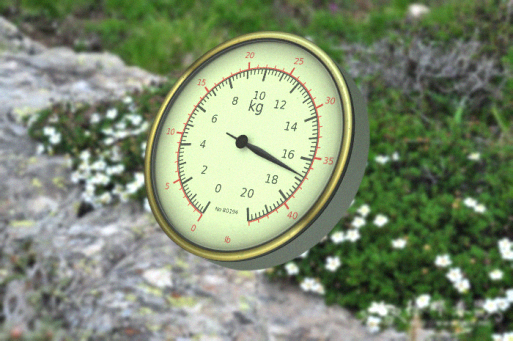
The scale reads 16.8 kg
